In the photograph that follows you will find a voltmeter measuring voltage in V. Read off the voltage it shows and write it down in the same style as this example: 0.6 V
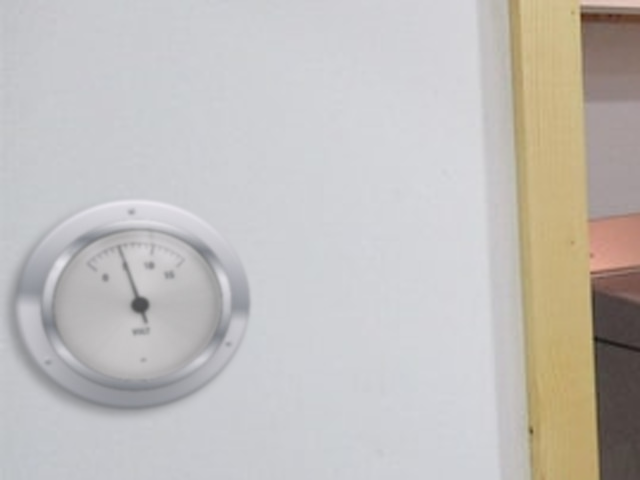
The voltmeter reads 5 V
